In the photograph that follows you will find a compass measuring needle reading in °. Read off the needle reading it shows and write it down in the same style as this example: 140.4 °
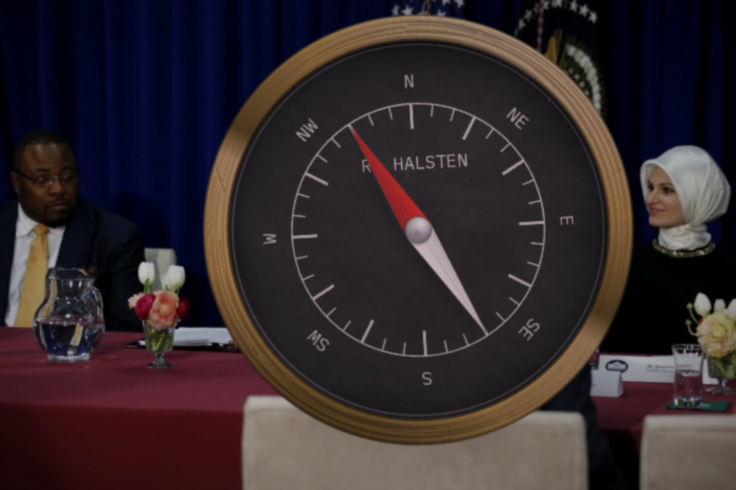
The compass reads 330 °
